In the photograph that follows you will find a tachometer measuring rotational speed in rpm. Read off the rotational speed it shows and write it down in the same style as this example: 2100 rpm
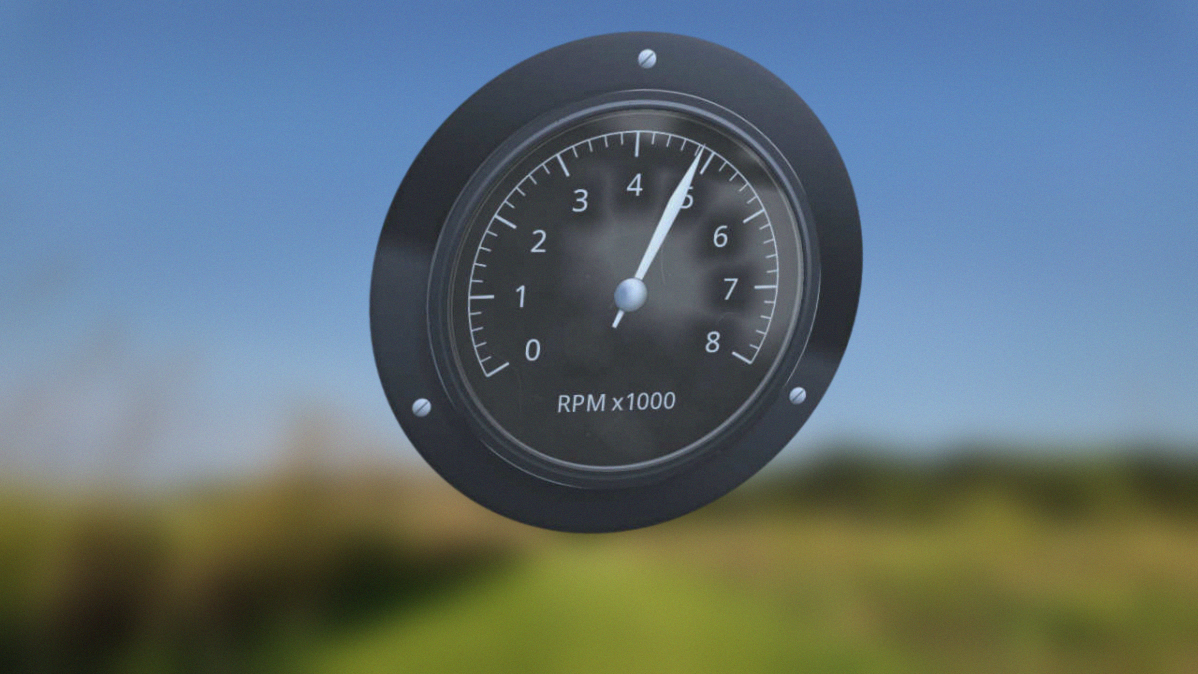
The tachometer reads 4800 rpm
